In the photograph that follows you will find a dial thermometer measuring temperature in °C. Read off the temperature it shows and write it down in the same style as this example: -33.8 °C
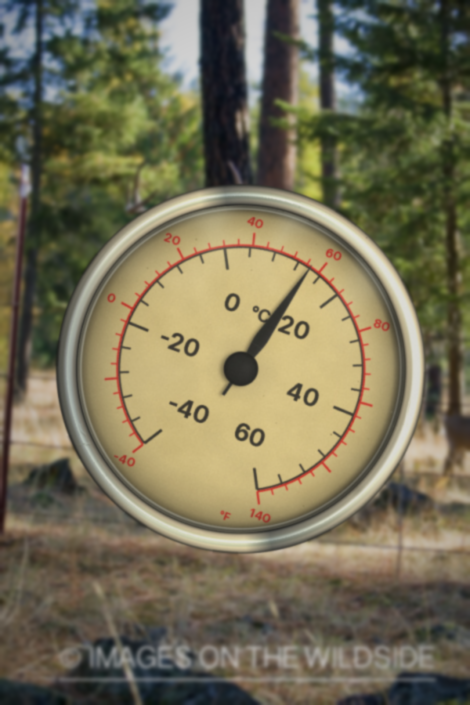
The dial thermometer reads 14 °C
